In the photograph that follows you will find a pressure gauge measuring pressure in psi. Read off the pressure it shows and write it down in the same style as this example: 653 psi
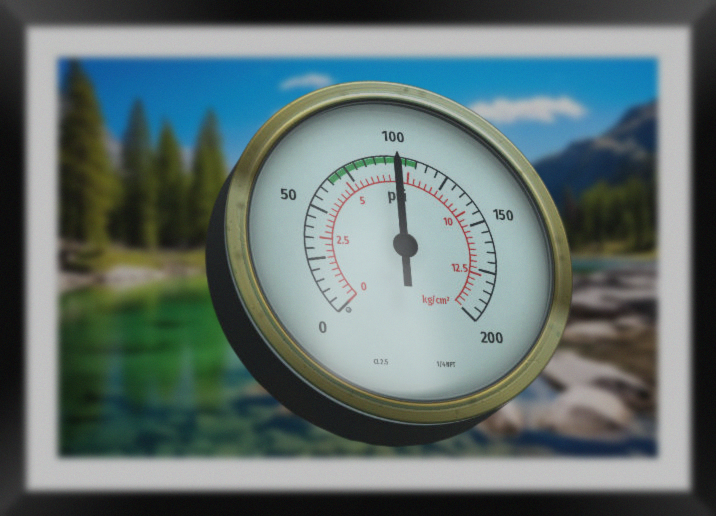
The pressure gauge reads 100 psi
